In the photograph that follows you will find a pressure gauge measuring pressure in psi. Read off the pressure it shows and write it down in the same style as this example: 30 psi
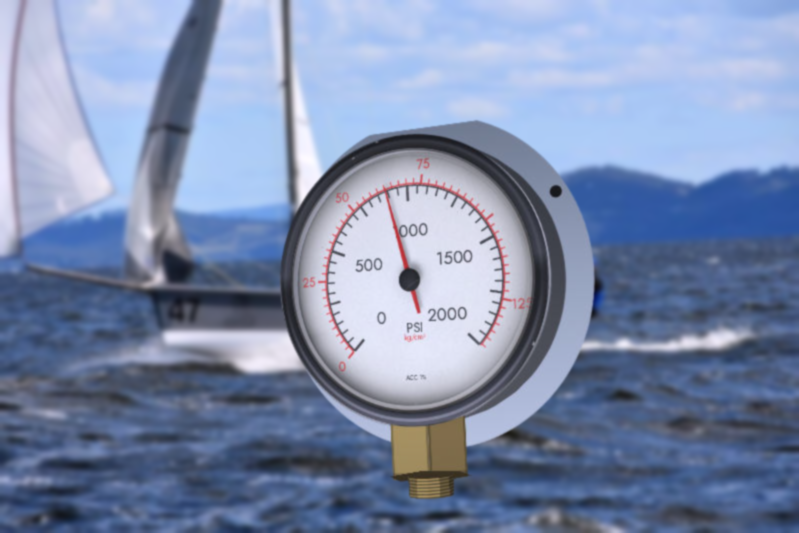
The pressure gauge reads 900 psi
